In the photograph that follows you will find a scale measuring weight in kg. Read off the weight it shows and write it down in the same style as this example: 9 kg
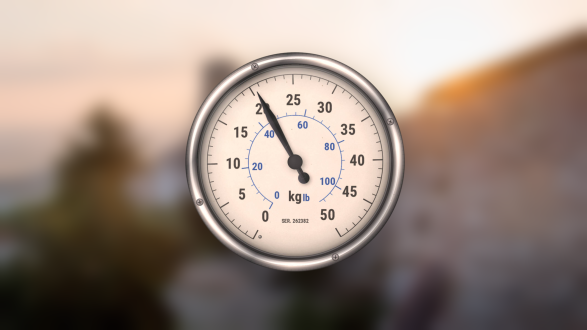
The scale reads 20.5 kg
